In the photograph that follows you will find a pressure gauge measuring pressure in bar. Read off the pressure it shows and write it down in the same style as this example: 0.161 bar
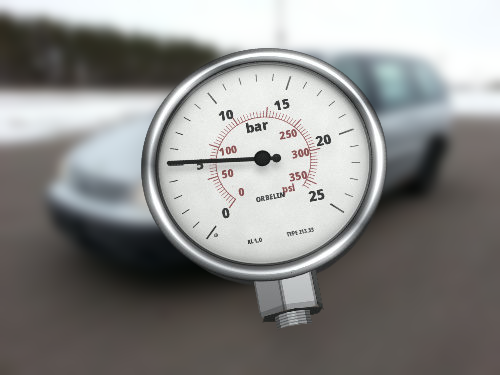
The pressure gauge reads 5 bar
